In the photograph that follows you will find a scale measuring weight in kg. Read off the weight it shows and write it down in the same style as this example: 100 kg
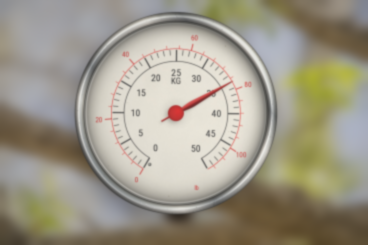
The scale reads 35 kg
